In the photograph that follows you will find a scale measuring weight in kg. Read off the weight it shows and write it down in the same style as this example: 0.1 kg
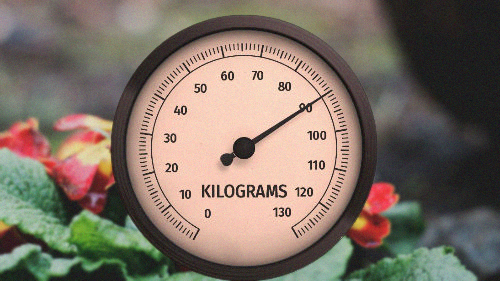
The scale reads 90 kg
